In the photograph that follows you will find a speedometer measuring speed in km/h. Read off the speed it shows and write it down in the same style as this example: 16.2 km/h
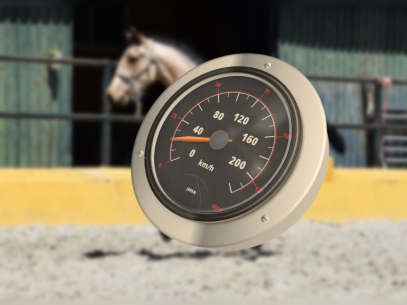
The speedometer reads 20 km/h
